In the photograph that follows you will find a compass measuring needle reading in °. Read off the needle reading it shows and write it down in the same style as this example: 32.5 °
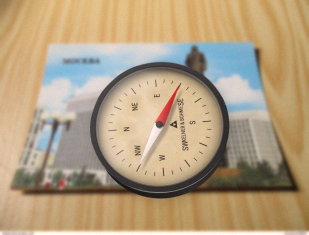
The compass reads 120 °
